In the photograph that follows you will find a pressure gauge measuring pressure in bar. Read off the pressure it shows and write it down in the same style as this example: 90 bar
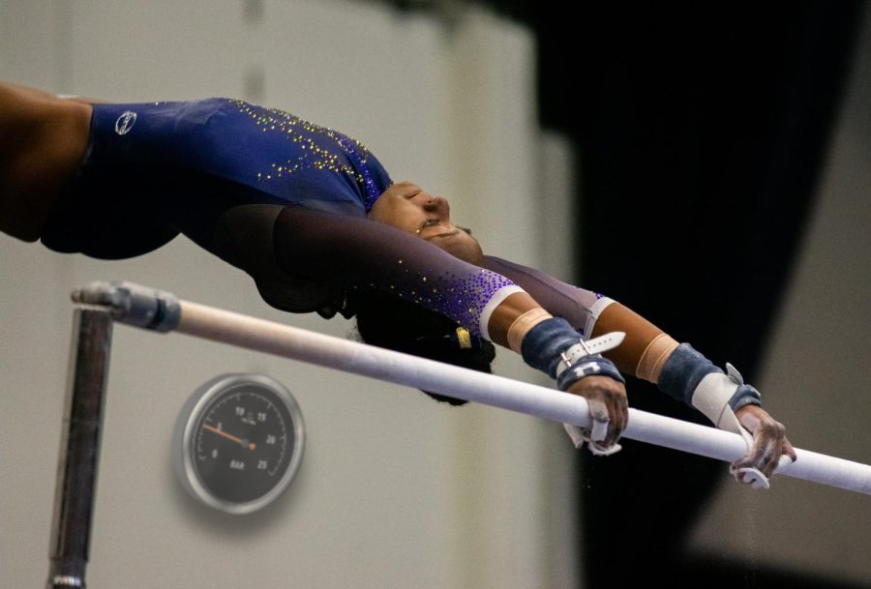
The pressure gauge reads 4 bar
